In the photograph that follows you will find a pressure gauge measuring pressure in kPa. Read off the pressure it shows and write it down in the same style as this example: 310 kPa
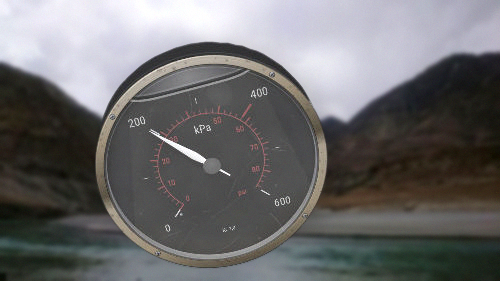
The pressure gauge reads 200 kPa
